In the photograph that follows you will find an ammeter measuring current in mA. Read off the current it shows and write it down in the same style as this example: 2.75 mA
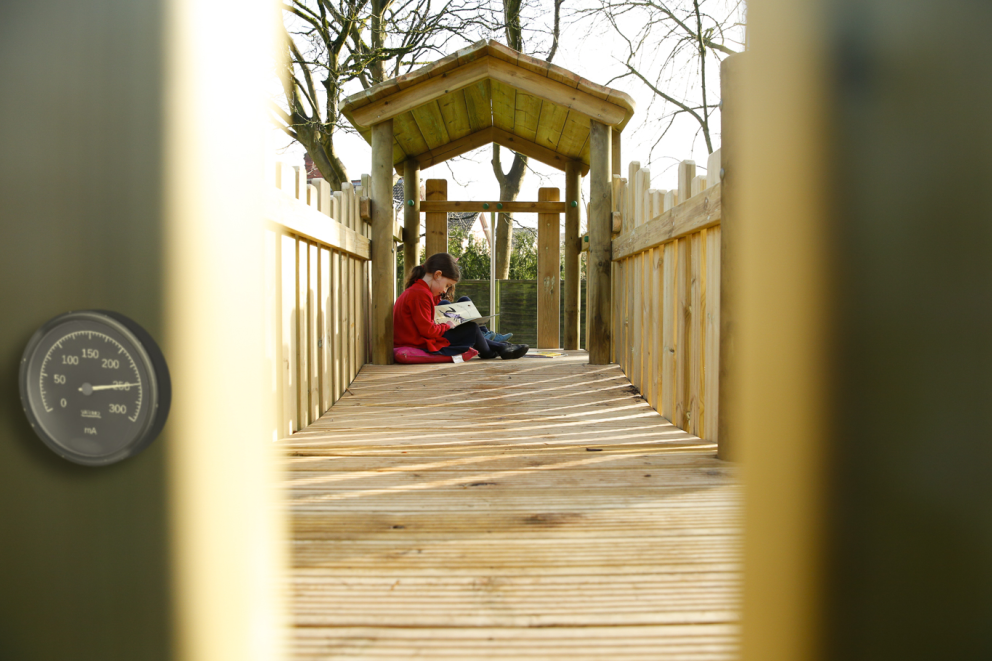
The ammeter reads 250 mA
